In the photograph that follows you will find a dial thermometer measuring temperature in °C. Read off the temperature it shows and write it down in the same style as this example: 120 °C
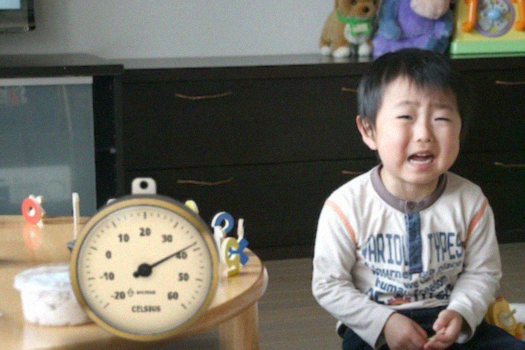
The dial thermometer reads 38 °C
